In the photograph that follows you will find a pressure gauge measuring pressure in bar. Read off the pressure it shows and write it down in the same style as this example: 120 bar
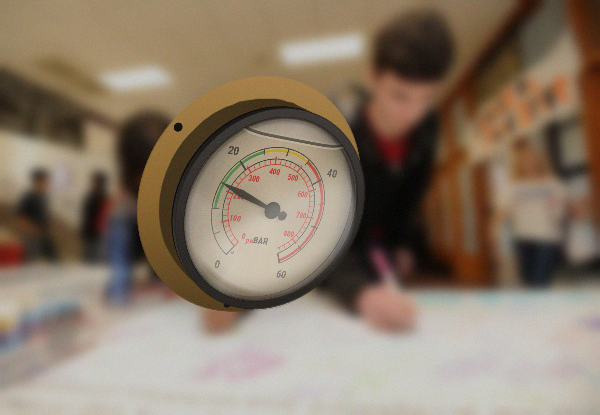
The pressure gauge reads 15 bar
